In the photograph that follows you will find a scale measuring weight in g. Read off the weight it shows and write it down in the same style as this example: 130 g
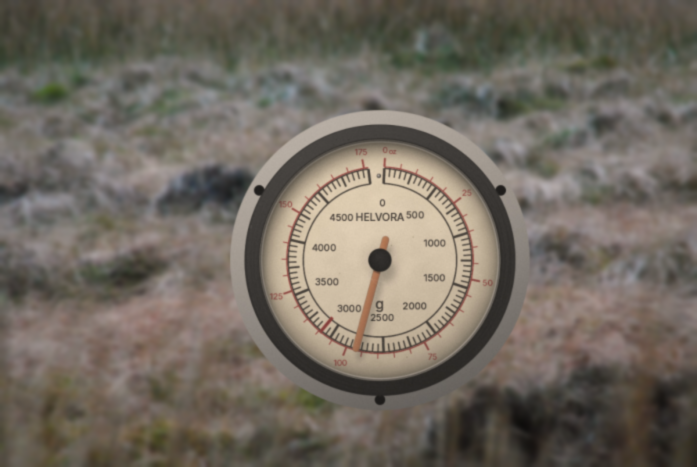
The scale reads 2750 g
